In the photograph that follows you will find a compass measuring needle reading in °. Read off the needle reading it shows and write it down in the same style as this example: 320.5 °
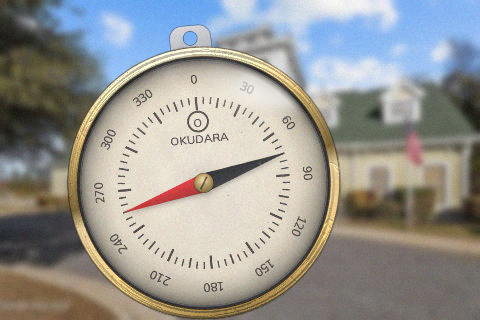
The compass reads 255 °
